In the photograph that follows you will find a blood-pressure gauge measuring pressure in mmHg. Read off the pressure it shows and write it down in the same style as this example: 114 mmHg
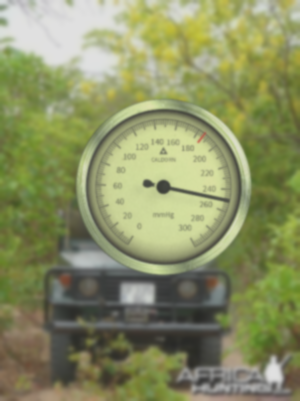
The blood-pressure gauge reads 250 mmHg
